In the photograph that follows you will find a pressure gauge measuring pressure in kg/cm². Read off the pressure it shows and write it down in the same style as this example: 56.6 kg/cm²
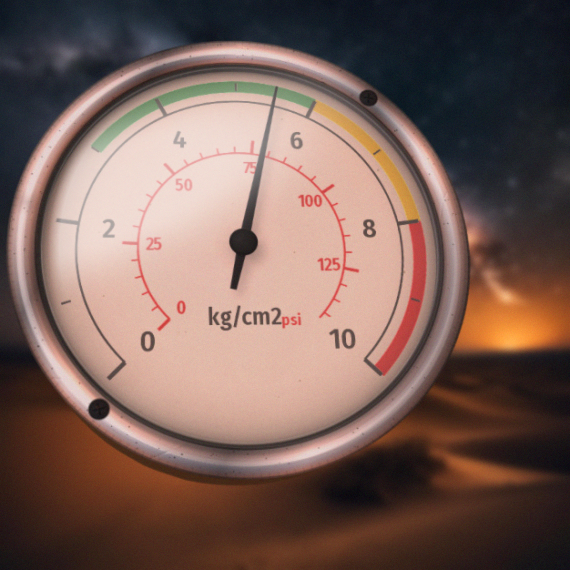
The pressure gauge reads 5.5 kg/cm²
